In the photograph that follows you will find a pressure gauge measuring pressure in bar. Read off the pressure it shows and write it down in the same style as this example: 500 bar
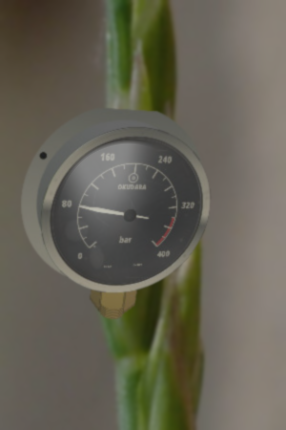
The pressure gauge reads 80 bar
